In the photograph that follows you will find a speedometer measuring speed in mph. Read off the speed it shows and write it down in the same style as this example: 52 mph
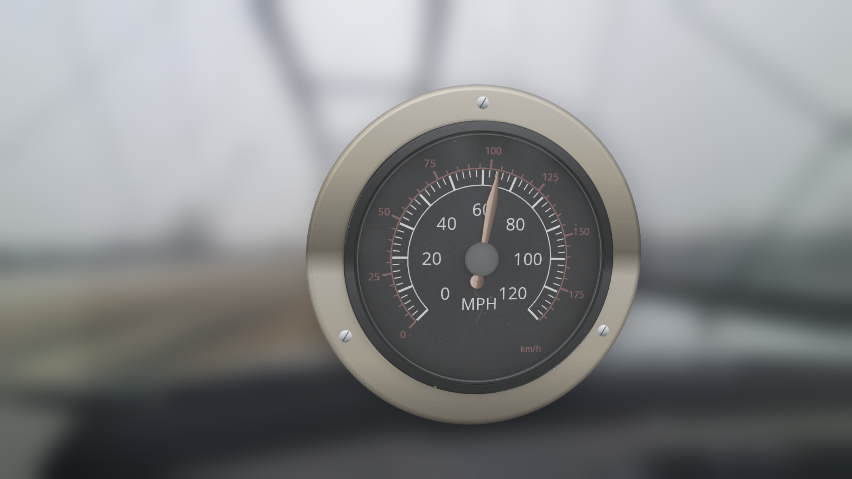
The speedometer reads 64 mph
